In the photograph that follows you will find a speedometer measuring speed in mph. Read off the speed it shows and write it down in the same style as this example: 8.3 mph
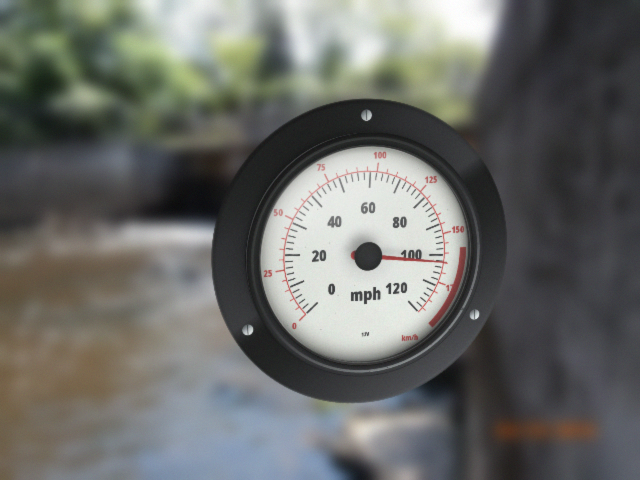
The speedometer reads 102 mph
